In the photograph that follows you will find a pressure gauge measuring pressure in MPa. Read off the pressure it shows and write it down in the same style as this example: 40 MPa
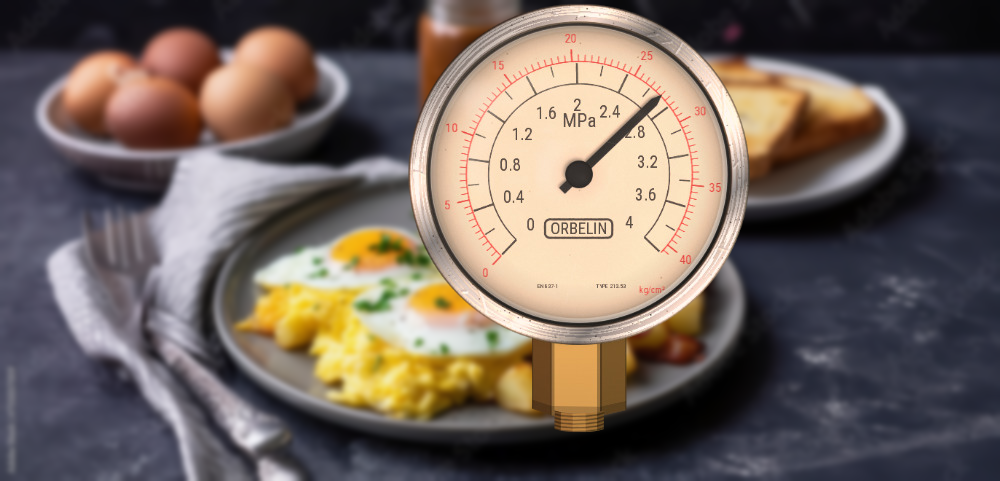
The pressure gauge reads 2.7 MPa
